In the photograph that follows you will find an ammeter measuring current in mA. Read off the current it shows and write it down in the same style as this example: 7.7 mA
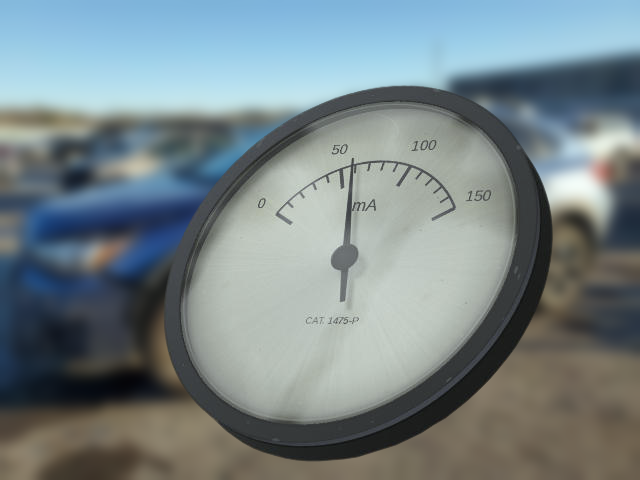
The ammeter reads 60 mA
